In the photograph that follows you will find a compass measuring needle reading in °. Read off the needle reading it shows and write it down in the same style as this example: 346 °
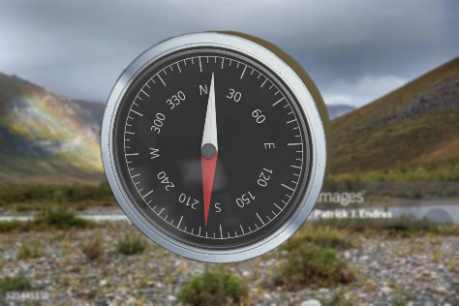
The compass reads 190 °
